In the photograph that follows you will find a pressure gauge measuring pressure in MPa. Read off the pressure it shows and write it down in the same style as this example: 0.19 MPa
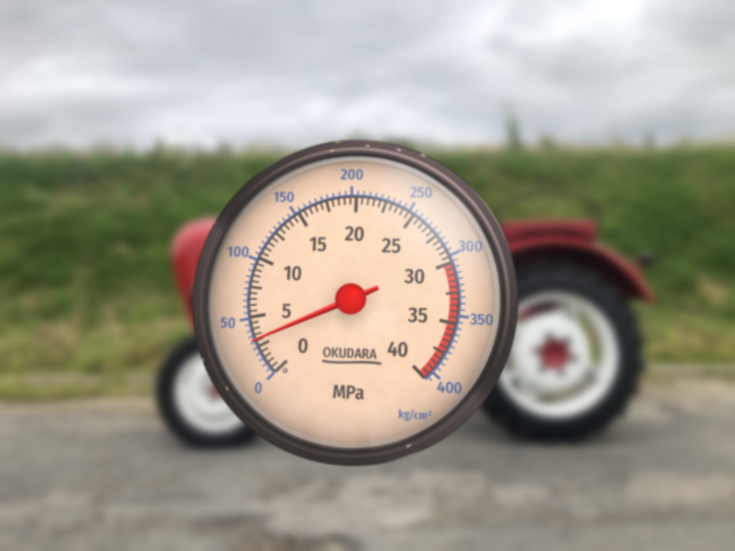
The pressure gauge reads 3 MPa
